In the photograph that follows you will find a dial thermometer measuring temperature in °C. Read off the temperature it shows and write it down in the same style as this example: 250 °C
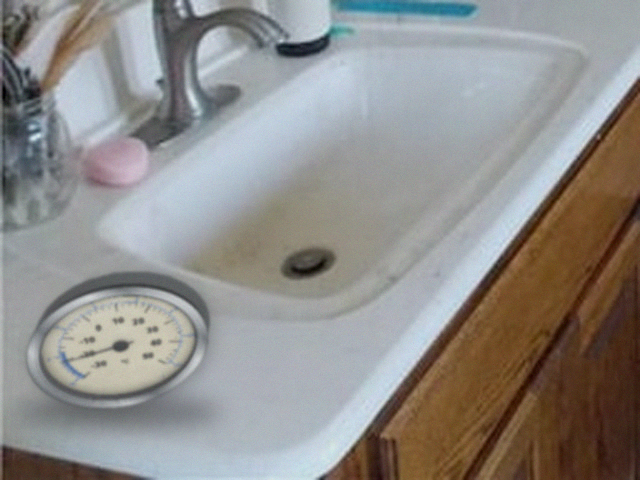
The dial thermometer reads -20 °C
